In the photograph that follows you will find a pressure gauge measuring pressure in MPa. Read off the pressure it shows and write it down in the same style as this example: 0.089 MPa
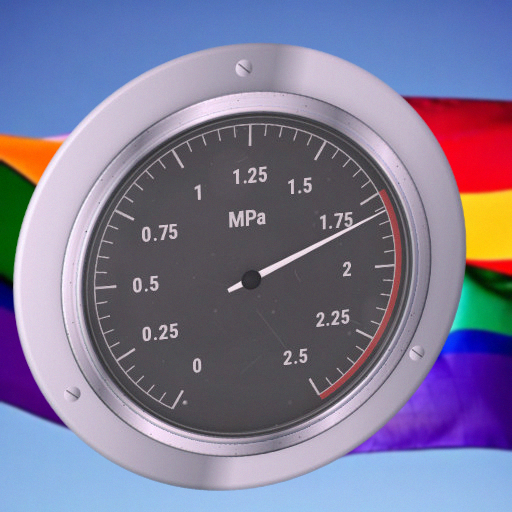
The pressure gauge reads 1.8 MPa
